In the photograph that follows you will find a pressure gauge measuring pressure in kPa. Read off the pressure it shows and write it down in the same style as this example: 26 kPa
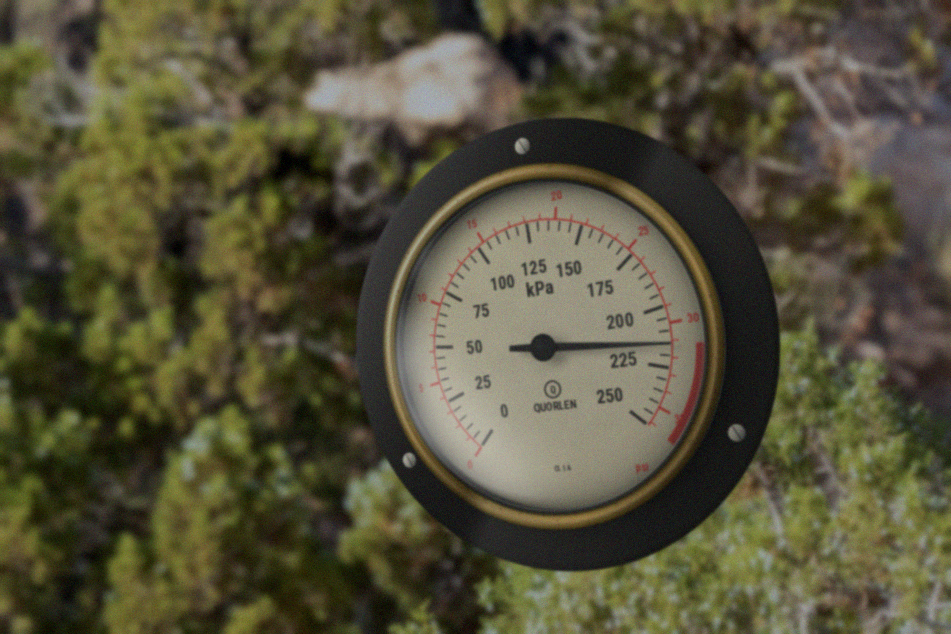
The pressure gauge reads 215 kPa
